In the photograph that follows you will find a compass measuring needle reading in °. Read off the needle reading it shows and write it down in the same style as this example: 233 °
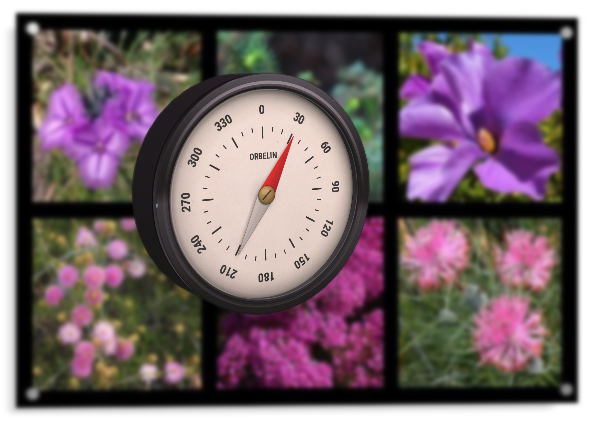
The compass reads 30 °
